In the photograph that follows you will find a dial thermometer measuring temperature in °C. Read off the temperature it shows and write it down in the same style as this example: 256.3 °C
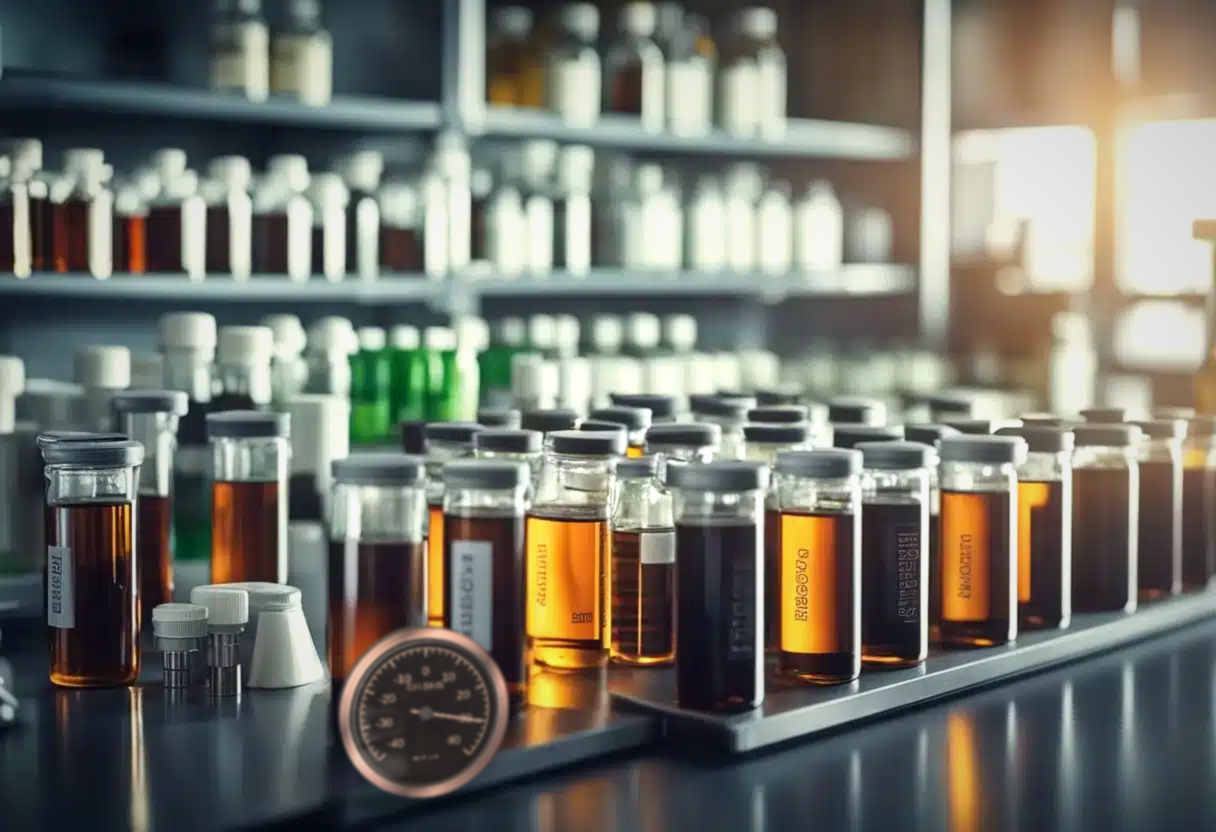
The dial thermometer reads 30 °C
